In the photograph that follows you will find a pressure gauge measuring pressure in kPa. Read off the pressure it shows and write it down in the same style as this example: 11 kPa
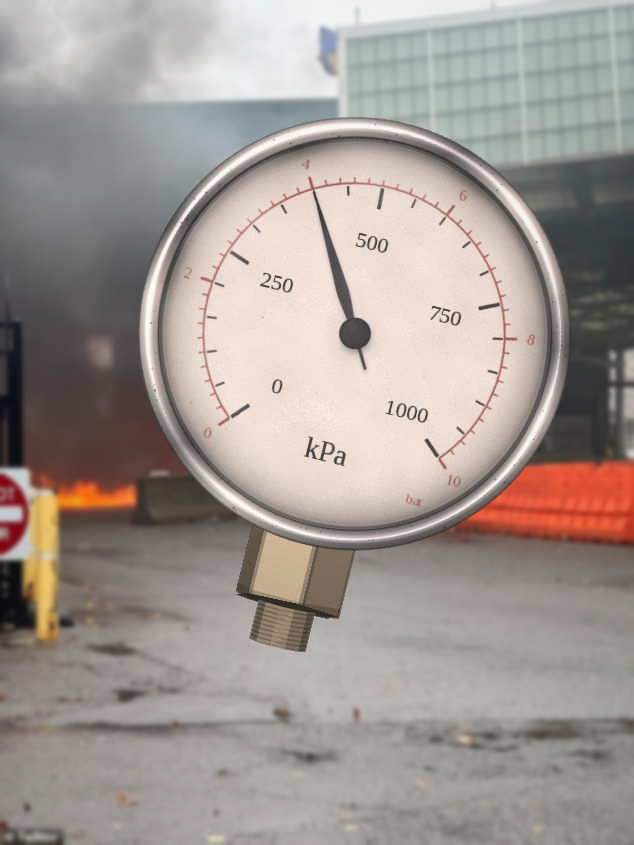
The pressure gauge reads 400 kPa
